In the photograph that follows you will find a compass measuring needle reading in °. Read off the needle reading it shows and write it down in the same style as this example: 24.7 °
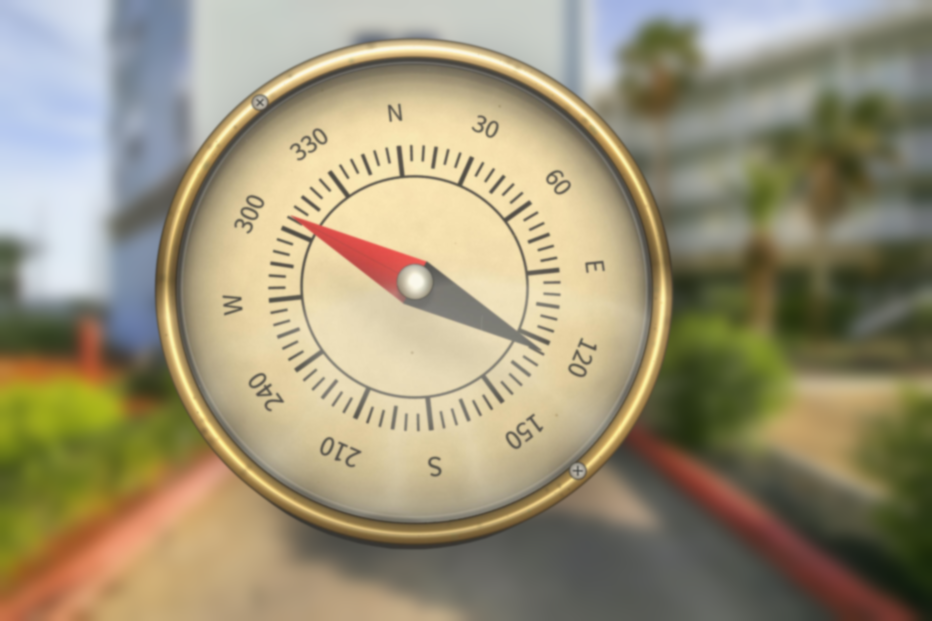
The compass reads 305 °
